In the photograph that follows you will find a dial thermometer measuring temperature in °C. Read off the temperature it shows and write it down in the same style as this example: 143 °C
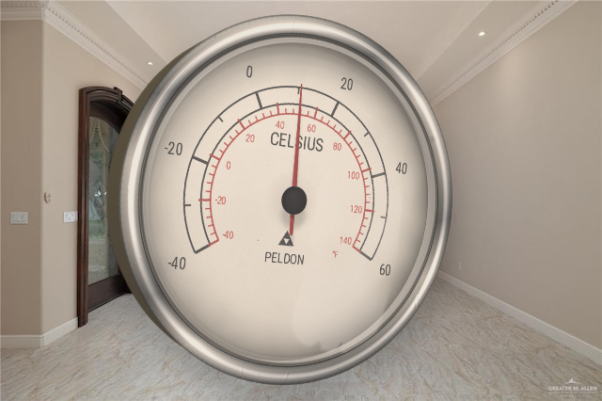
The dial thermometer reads 10 °C
